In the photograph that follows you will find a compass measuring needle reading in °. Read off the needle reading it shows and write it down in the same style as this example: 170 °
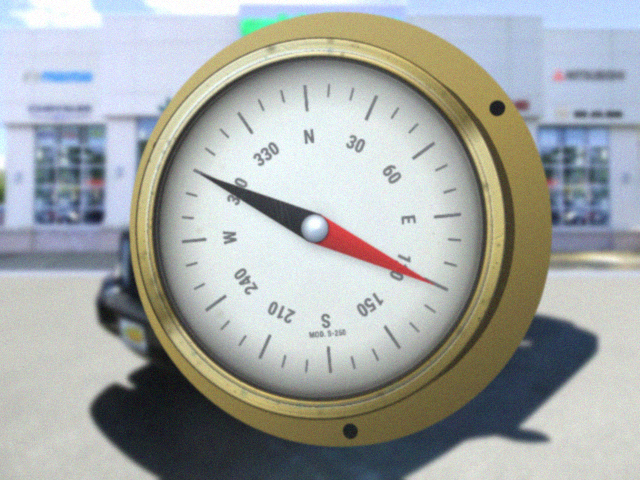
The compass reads 120 °
